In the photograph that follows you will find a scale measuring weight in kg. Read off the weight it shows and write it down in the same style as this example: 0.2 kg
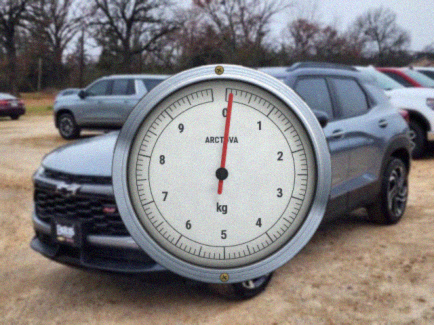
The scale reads 0.1 kg
